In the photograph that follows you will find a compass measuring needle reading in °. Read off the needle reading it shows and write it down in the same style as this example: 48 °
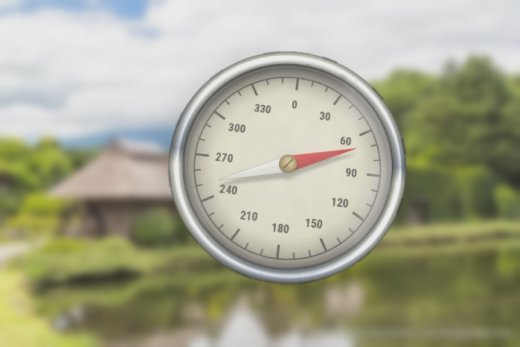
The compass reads 70 °
